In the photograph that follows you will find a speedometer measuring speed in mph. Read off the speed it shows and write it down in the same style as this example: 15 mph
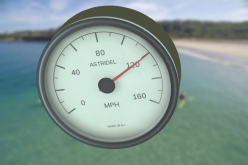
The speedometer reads 120 mph
